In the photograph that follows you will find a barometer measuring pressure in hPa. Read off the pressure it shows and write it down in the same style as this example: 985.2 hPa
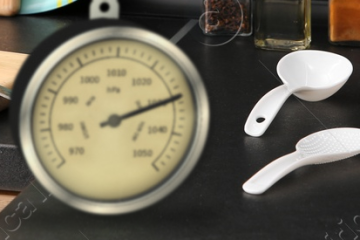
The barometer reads 1030 hPa
